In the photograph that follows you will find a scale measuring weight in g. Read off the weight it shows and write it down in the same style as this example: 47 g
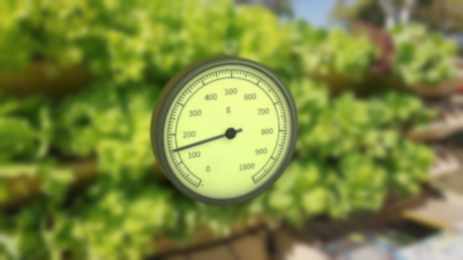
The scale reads 150 g
